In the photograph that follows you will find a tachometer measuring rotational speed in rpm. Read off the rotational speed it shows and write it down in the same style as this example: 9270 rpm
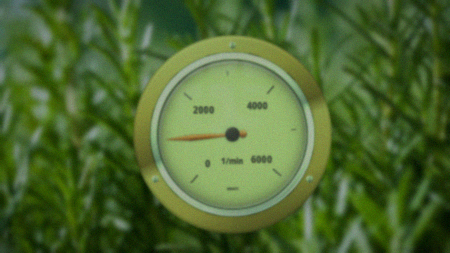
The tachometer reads 1000 rpm
